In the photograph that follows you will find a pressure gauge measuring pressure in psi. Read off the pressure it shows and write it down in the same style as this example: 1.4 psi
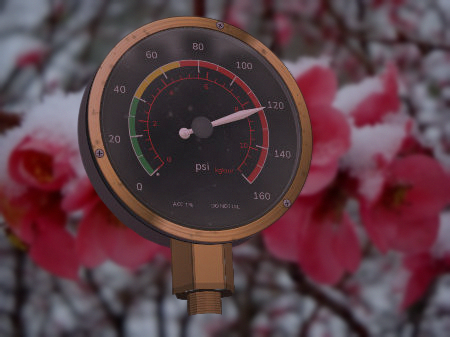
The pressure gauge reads 120 psi
